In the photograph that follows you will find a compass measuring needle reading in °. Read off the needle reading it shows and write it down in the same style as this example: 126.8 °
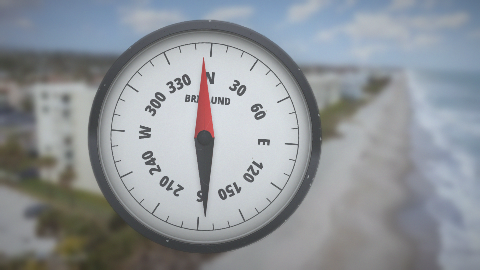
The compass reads 355 °
